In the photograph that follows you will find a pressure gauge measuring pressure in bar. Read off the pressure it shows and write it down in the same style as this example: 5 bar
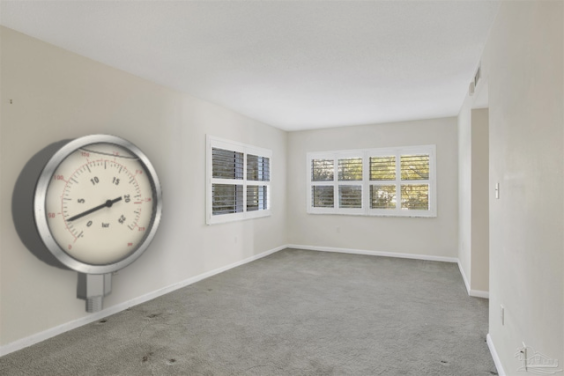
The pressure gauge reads 2.5 bar
